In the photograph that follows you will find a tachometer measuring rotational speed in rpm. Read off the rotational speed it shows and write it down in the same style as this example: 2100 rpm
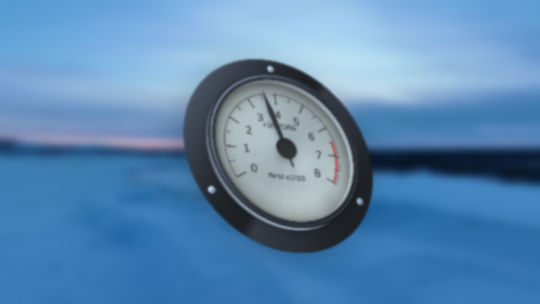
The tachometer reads 3500 rpm
